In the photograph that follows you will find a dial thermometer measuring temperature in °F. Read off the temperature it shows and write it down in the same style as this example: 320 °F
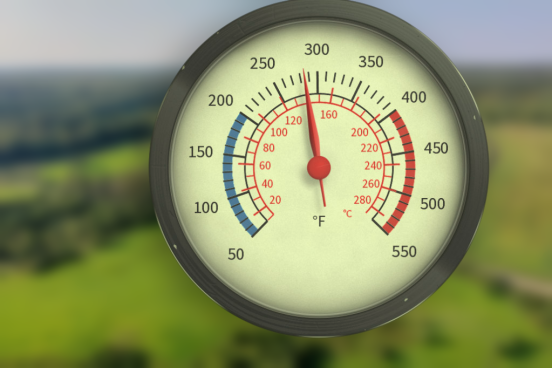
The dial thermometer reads 285 °F
